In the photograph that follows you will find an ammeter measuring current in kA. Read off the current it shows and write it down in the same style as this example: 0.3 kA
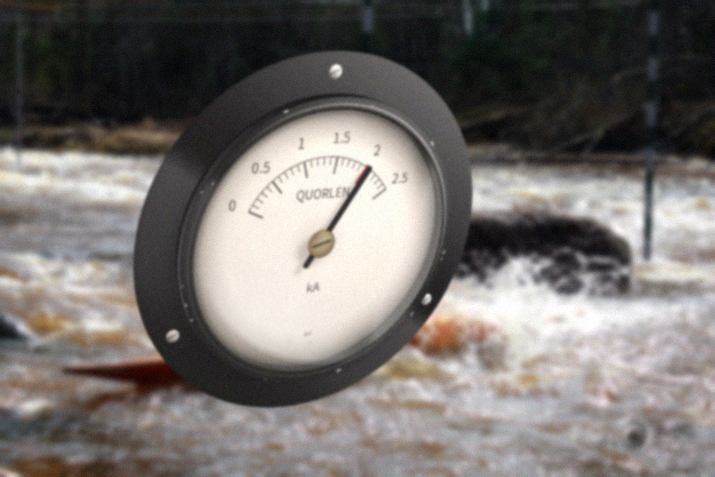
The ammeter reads 2 kA
